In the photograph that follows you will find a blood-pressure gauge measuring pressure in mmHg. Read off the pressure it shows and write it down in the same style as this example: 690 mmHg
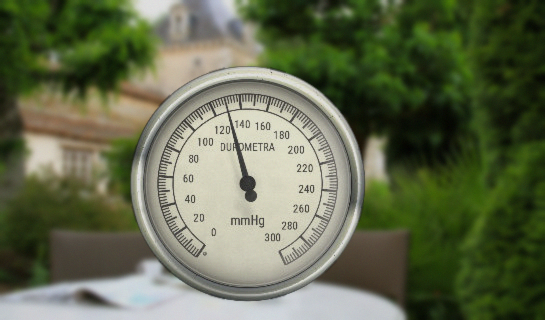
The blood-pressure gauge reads 130 mmHg
